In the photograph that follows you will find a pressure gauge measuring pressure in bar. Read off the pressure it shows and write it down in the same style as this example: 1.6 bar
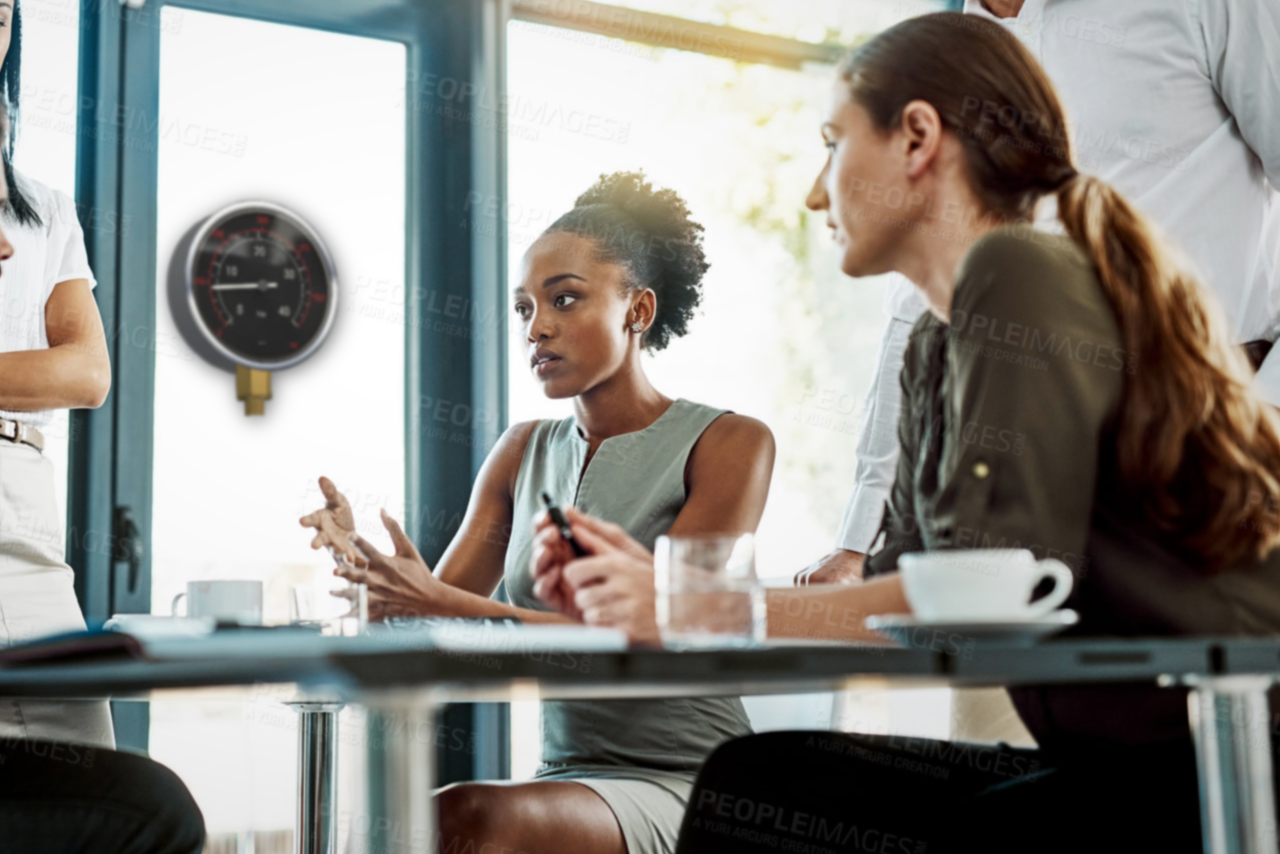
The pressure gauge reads 6 bar
